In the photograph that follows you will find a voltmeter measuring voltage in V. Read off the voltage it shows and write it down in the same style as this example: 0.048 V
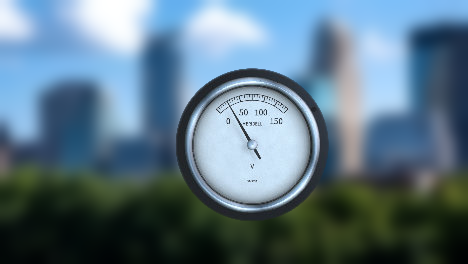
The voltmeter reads 25 V
